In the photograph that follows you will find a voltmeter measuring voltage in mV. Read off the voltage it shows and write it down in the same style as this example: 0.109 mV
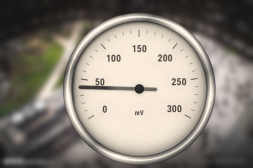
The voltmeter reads 40 mV
